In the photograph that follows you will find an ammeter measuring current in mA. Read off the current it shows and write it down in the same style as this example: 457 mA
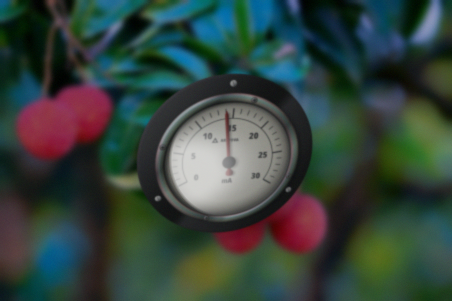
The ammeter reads 14 mA
